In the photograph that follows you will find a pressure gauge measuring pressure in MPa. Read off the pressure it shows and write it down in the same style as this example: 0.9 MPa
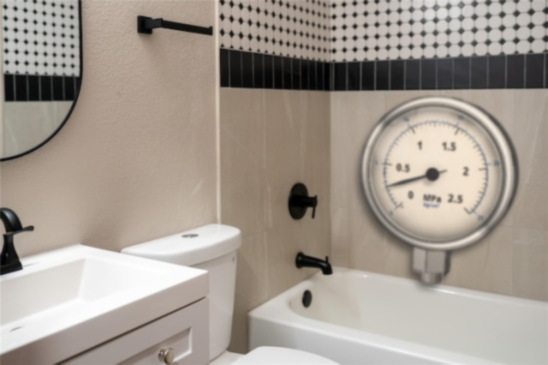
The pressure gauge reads 0.25 MPa
